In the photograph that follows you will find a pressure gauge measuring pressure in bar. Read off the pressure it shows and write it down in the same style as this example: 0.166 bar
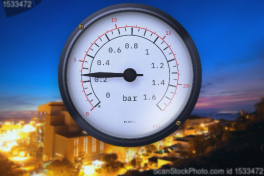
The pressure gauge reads 0.25 bar
